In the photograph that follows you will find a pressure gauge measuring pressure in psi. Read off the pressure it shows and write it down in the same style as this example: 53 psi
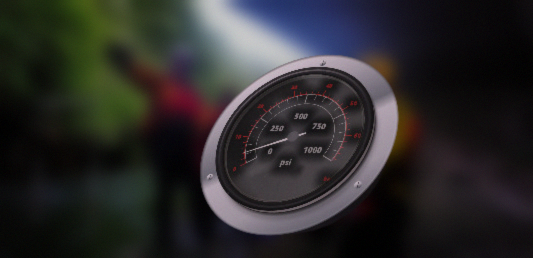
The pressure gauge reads 50 psi
